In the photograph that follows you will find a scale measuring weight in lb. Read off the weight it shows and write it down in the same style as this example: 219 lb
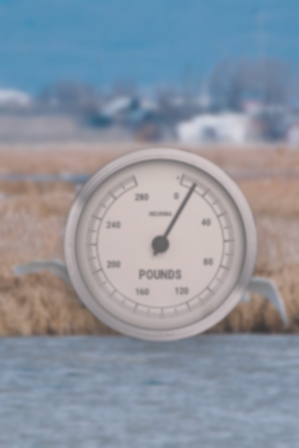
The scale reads 10 lb
